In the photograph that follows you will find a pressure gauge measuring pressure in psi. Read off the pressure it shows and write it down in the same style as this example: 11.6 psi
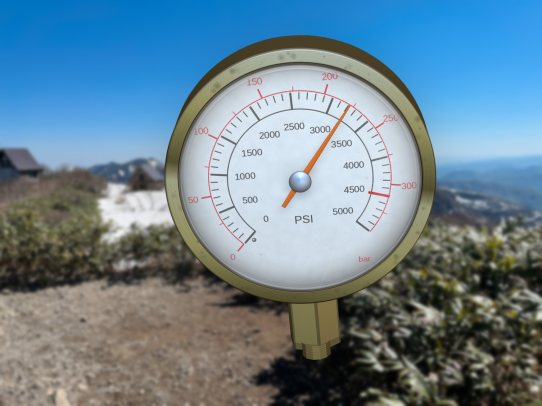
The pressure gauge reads 3200 psi
